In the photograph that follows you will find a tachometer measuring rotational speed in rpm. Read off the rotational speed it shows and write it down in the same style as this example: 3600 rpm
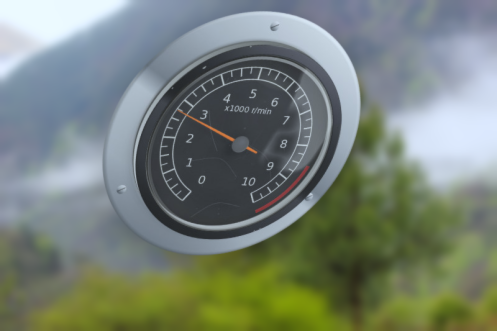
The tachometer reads 2750 rpm
